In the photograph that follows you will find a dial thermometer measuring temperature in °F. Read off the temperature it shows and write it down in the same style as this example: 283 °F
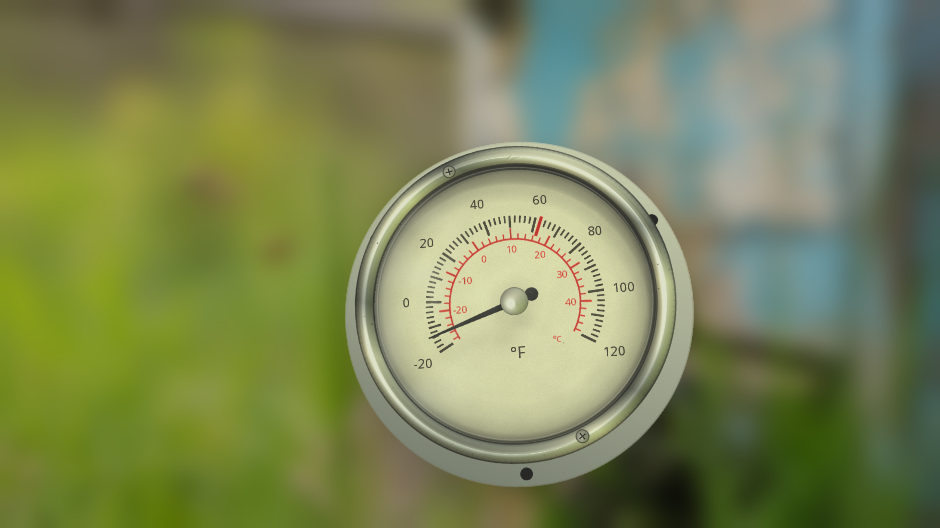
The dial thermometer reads -14 °F
